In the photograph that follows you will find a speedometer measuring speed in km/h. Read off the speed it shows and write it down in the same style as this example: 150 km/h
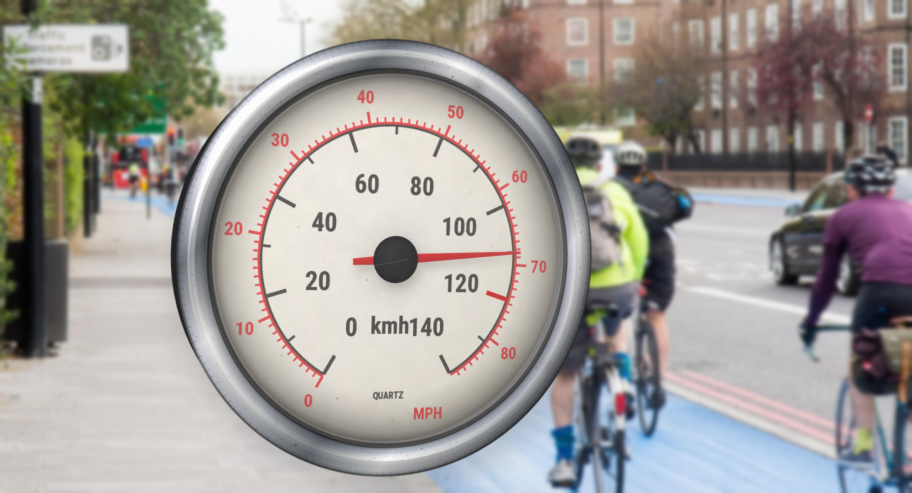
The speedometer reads 110 km/h
